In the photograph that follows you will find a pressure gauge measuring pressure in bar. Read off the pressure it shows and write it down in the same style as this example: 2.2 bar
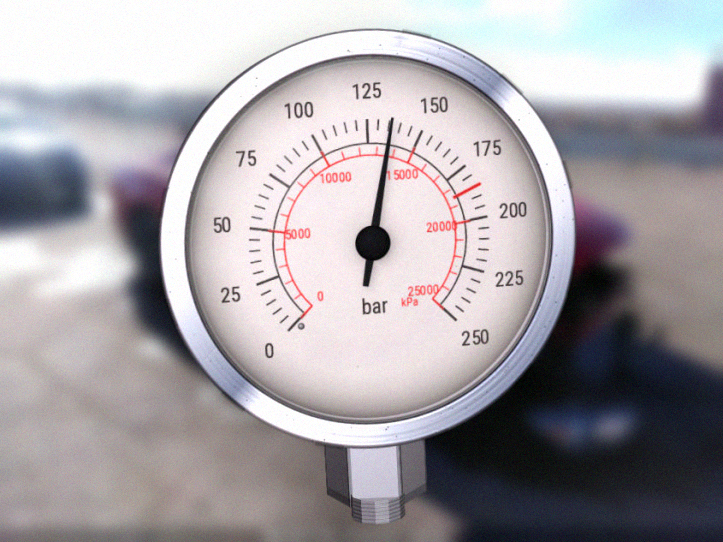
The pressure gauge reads 135 bar
